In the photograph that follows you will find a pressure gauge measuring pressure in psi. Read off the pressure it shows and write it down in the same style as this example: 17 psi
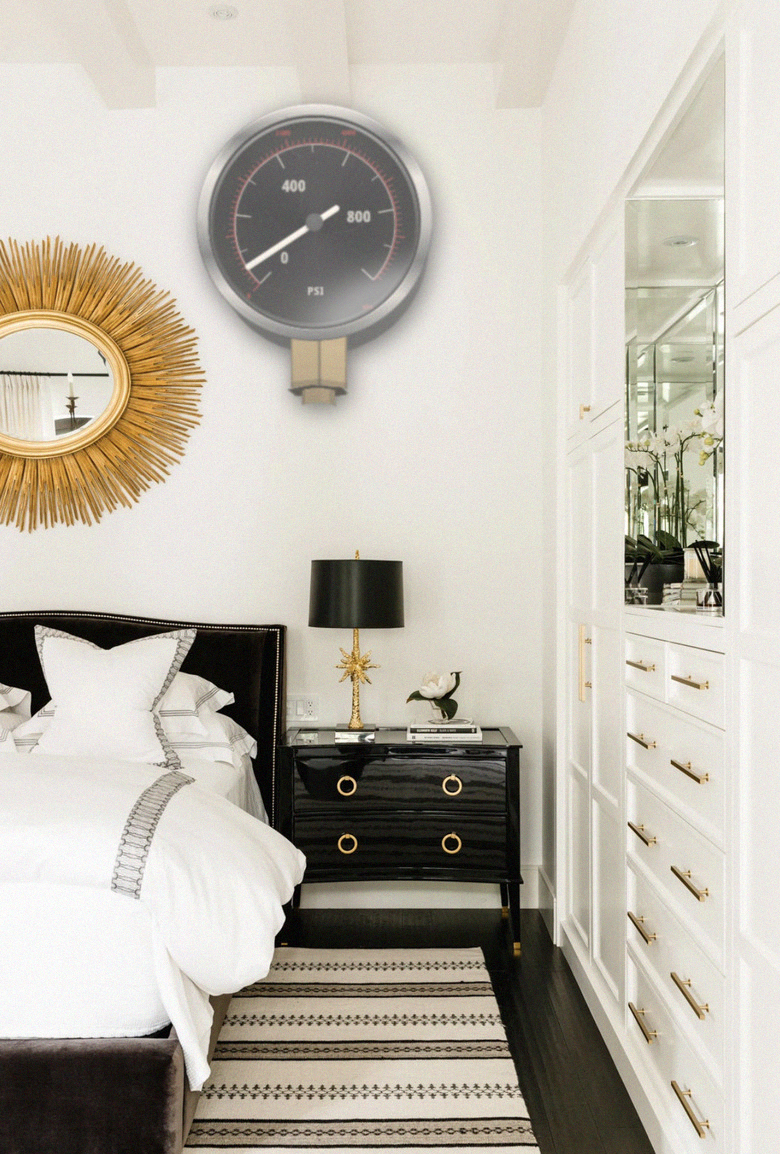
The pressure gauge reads 50 psi
